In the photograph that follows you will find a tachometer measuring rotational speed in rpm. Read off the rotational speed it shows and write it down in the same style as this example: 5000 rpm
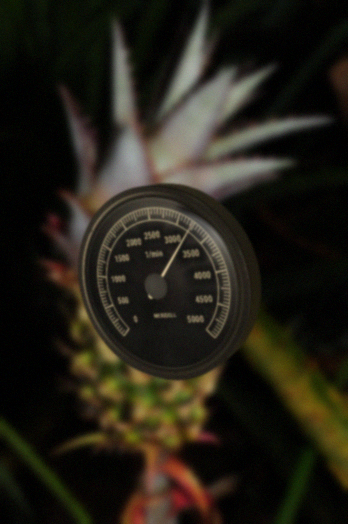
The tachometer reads 3250 rpm
